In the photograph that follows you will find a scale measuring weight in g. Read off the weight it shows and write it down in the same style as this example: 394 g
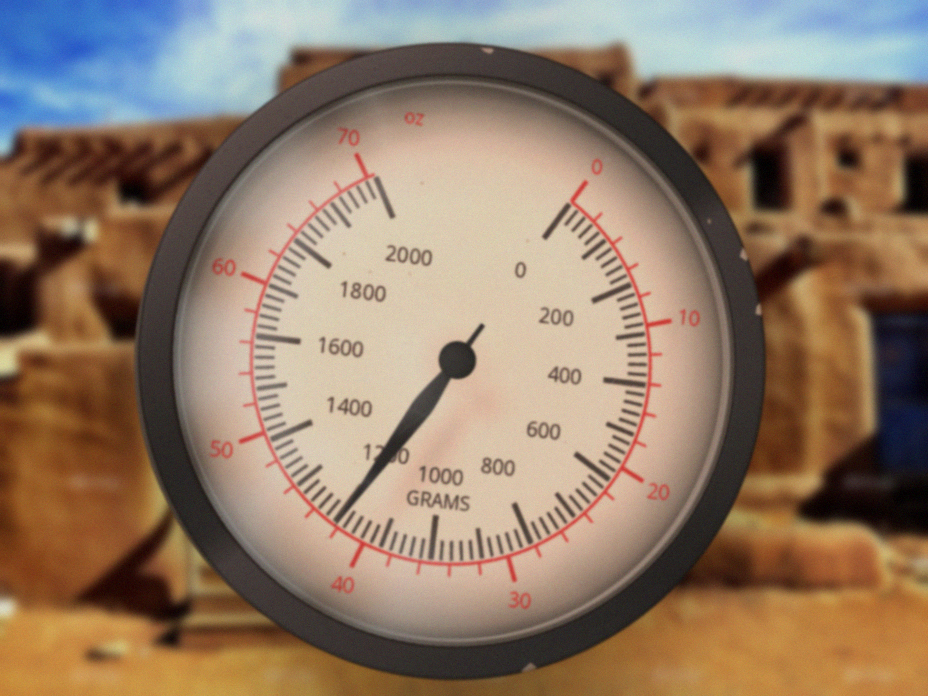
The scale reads 1200 g
